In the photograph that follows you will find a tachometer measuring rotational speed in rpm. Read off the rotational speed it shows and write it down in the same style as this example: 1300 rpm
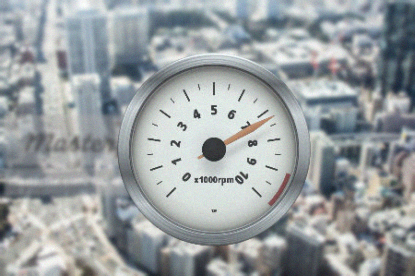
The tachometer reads 7250 rpm
